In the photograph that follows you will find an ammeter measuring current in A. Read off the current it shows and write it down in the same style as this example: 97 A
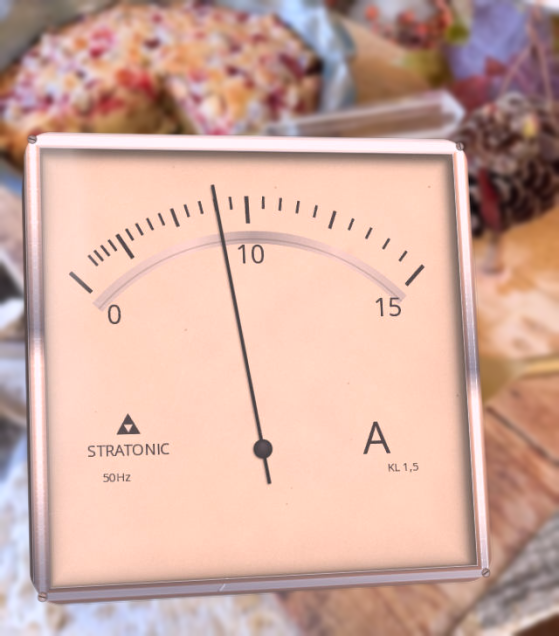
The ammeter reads 9 A
